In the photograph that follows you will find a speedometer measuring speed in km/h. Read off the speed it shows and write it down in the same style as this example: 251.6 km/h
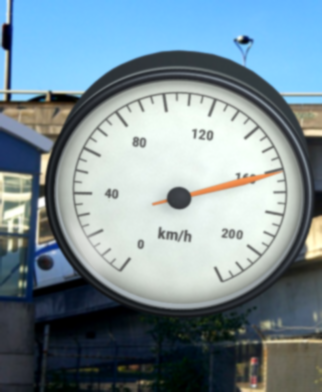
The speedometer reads 160 km/h
